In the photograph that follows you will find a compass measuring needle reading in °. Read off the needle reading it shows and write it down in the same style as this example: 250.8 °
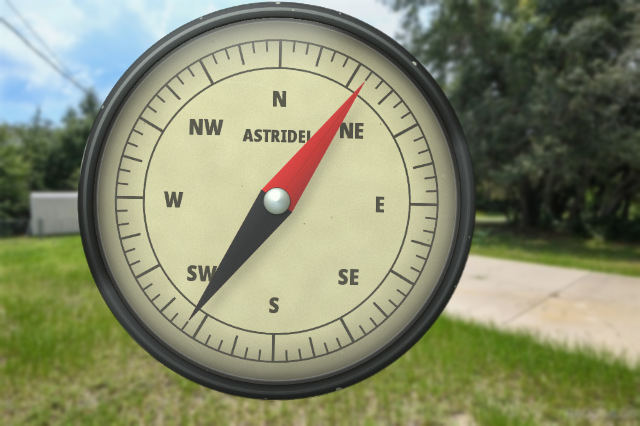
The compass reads 35 °
